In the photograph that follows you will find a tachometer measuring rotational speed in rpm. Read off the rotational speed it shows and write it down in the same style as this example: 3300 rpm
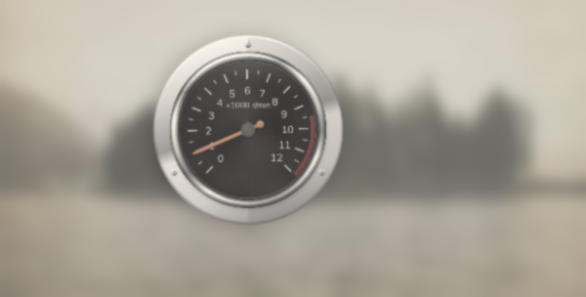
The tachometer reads 1000 rpm
